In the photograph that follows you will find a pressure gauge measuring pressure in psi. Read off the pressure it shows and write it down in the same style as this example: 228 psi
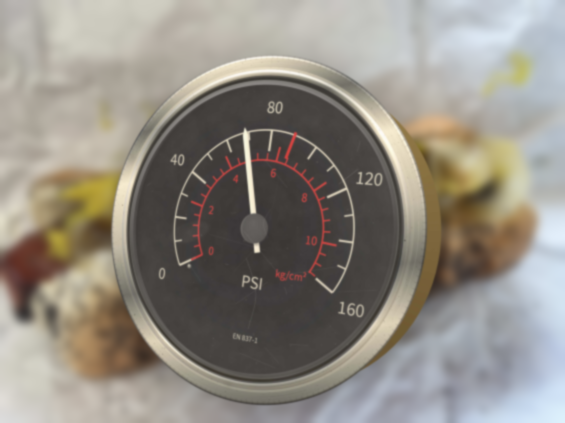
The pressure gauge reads 70 psi
